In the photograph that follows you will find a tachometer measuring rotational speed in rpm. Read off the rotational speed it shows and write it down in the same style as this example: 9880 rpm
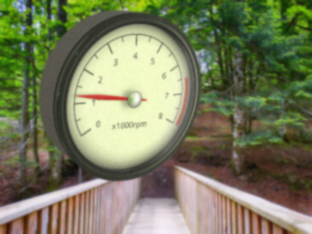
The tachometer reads 1250 rpm
